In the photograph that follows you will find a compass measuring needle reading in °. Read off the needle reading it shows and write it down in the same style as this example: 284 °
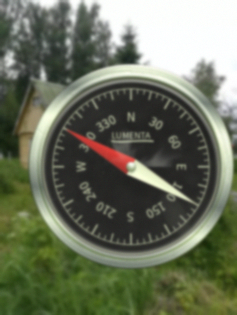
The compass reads 300 °
